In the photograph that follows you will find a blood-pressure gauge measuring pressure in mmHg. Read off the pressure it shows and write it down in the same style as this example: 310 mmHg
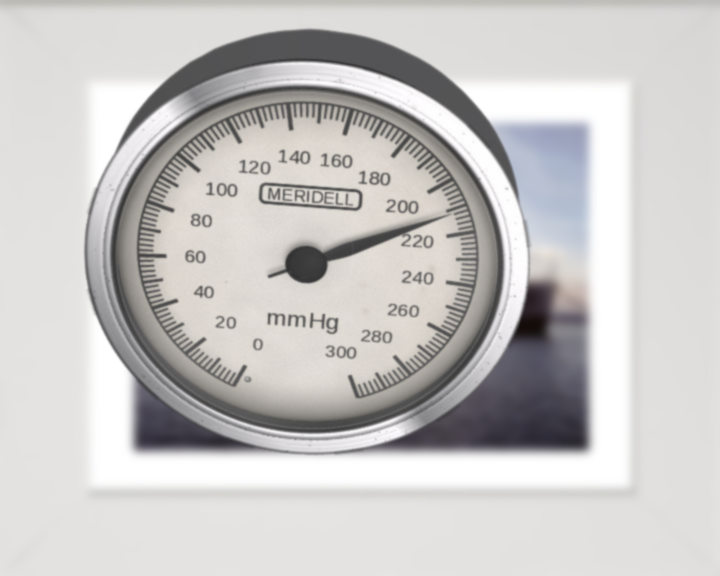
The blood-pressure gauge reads 210 mmHg
